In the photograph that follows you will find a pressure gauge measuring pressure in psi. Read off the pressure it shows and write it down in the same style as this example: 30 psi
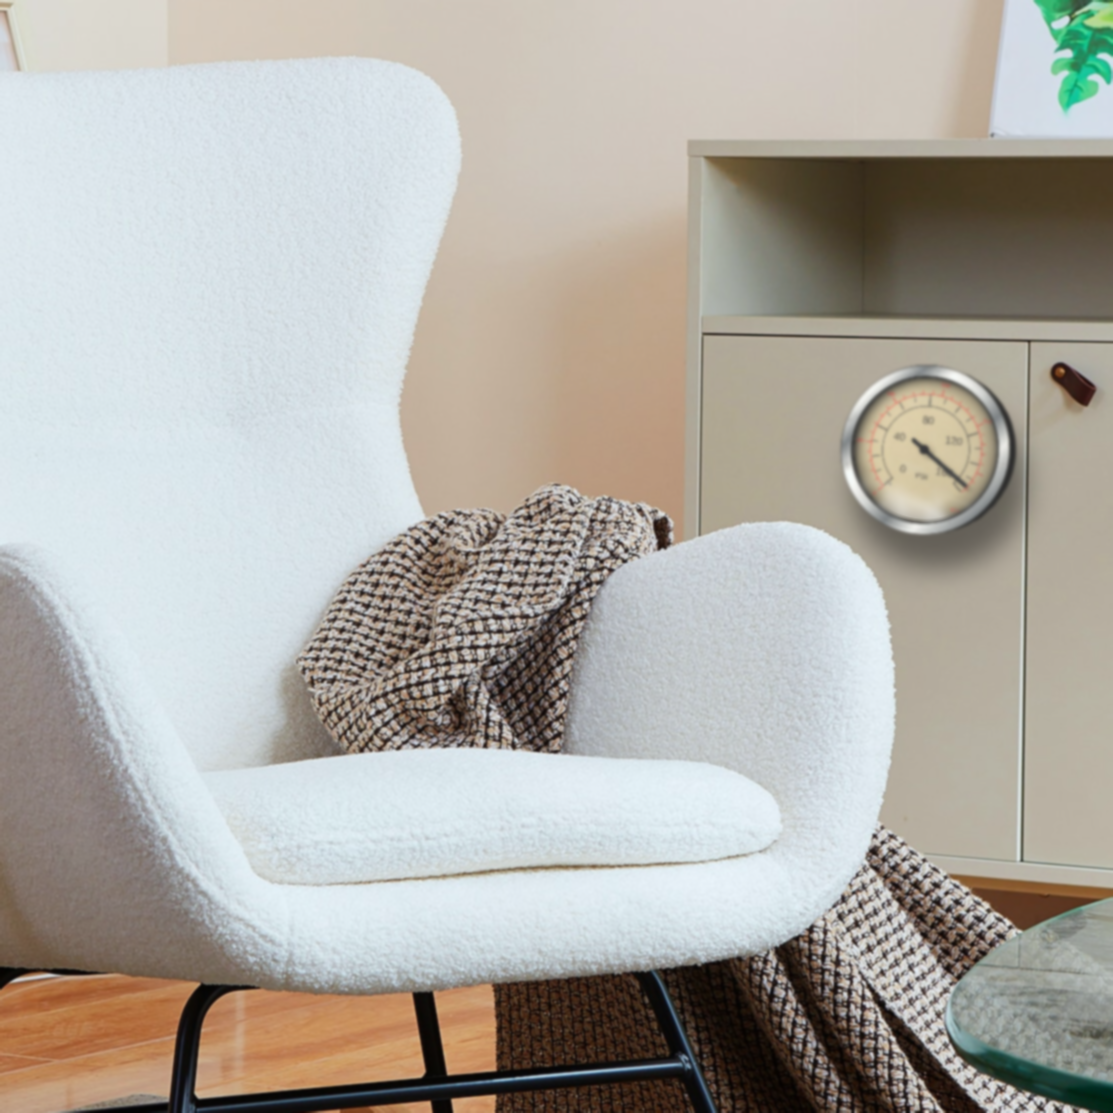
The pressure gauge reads 155 psi
